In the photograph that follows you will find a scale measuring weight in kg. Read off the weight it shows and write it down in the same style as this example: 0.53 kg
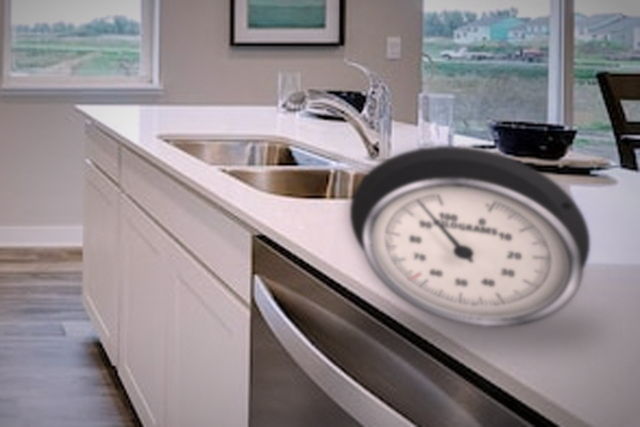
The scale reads 95 kg
